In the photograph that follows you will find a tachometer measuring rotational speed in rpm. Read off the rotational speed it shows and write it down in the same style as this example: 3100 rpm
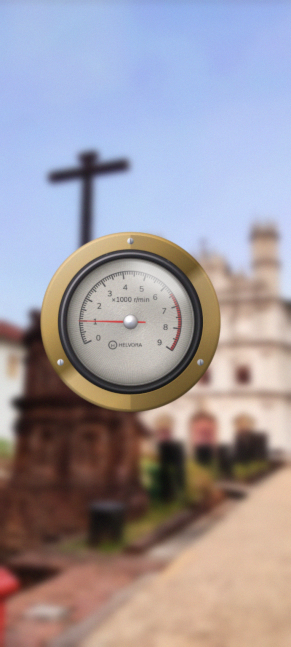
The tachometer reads 1000 rpm
